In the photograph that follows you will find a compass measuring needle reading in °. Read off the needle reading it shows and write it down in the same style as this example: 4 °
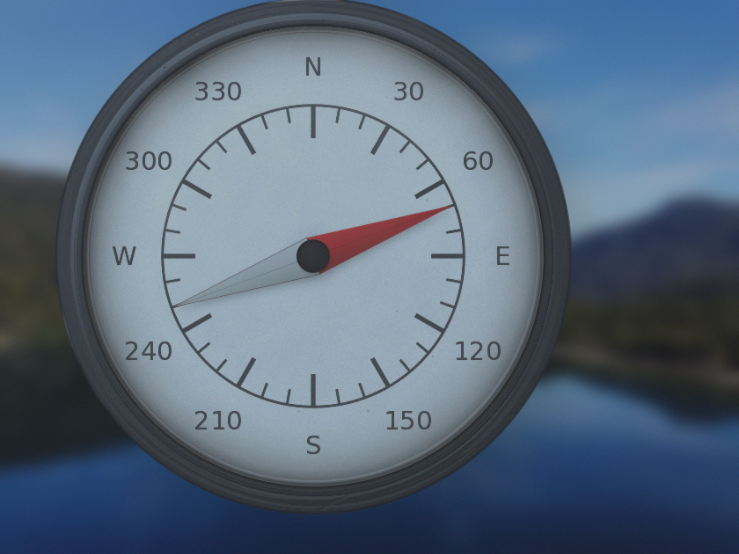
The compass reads 70 °
